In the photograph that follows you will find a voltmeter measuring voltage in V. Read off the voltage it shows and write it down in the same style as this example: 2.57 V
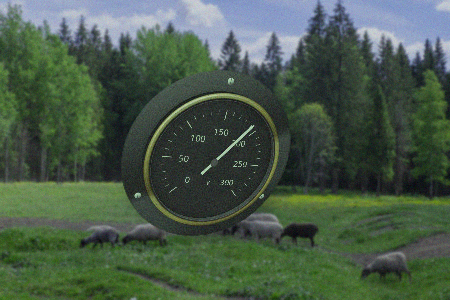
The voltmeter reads 190 V
